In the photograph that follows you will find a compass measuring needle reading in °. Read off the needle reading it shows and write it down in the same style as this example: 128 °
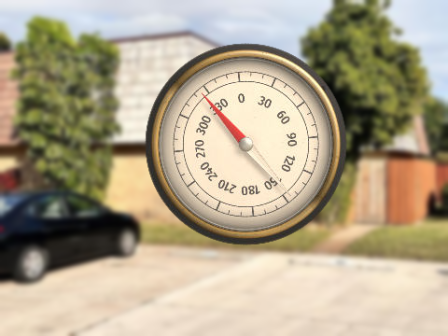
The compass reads 325 °
